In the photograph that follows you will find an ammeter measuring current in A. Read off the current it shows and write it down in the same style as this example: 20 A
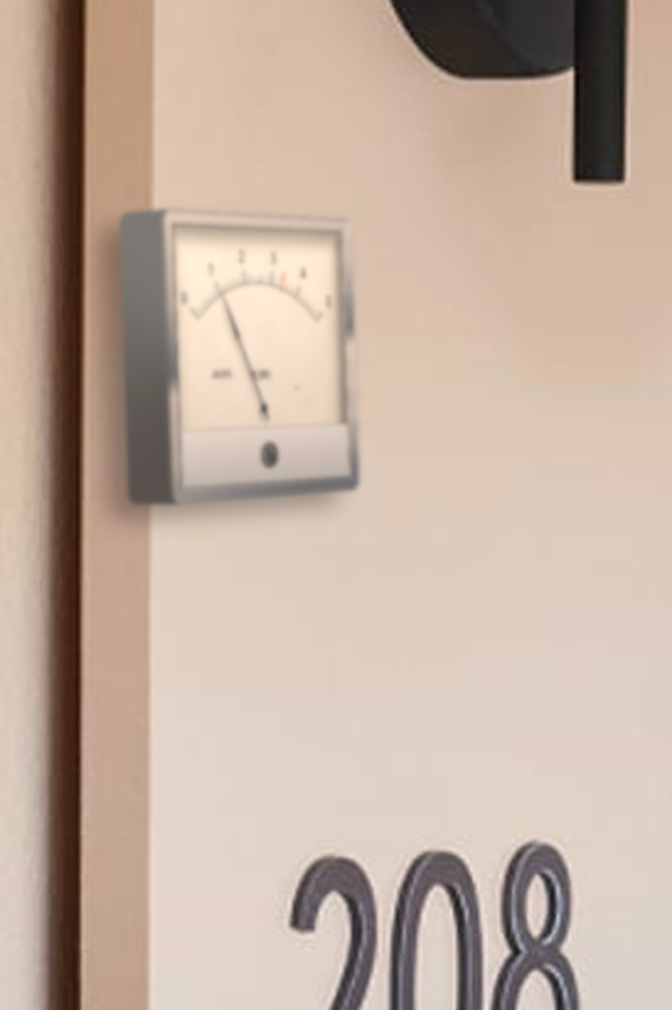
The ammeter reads 1 A
